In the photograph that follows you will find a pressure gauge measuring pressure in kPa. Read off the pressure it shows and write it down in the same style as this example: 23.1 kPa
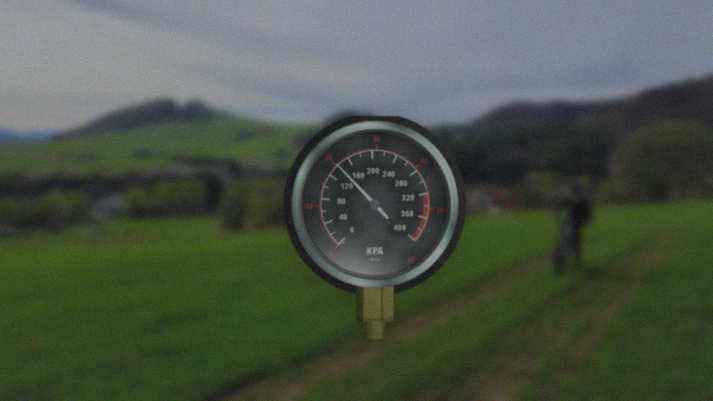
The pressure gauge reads 140 kPa
